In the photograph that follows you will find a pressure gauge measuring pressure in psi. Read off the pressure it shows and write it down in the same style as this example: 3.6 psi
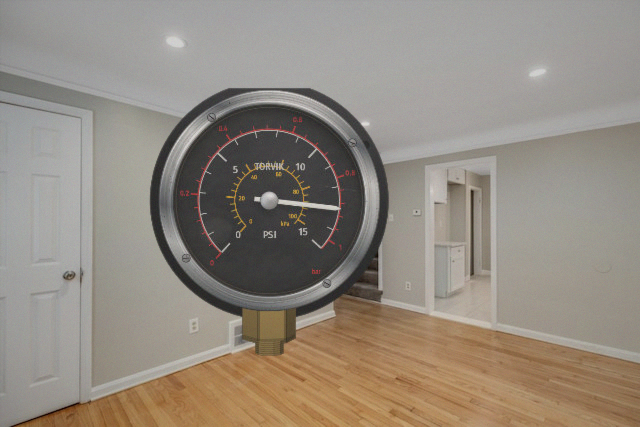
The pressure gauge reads 13 psi
